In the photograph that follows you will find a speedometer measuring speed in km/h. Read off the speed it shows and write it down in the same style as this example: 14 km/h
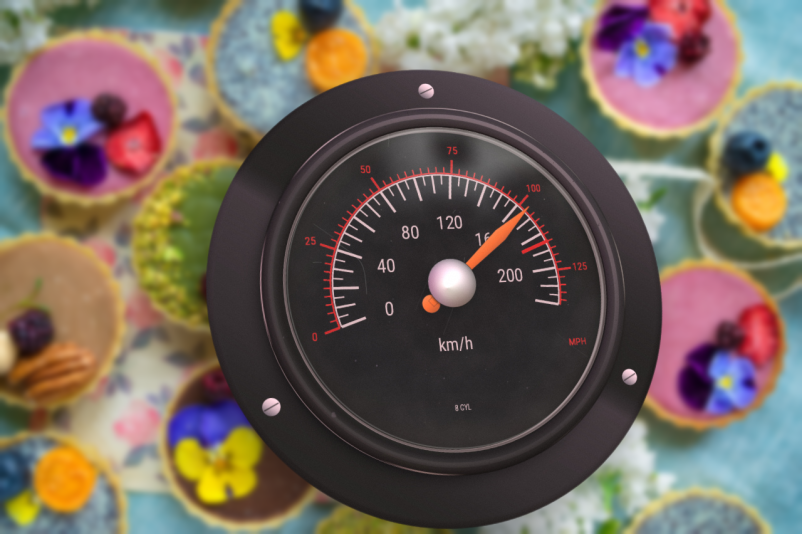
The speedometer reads 165 km/h
